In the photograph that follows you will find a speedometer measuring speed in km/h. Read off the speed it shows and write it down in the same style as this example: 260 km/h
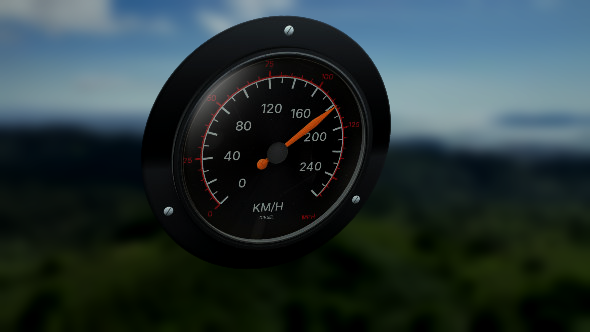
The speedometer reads 180 km/h
